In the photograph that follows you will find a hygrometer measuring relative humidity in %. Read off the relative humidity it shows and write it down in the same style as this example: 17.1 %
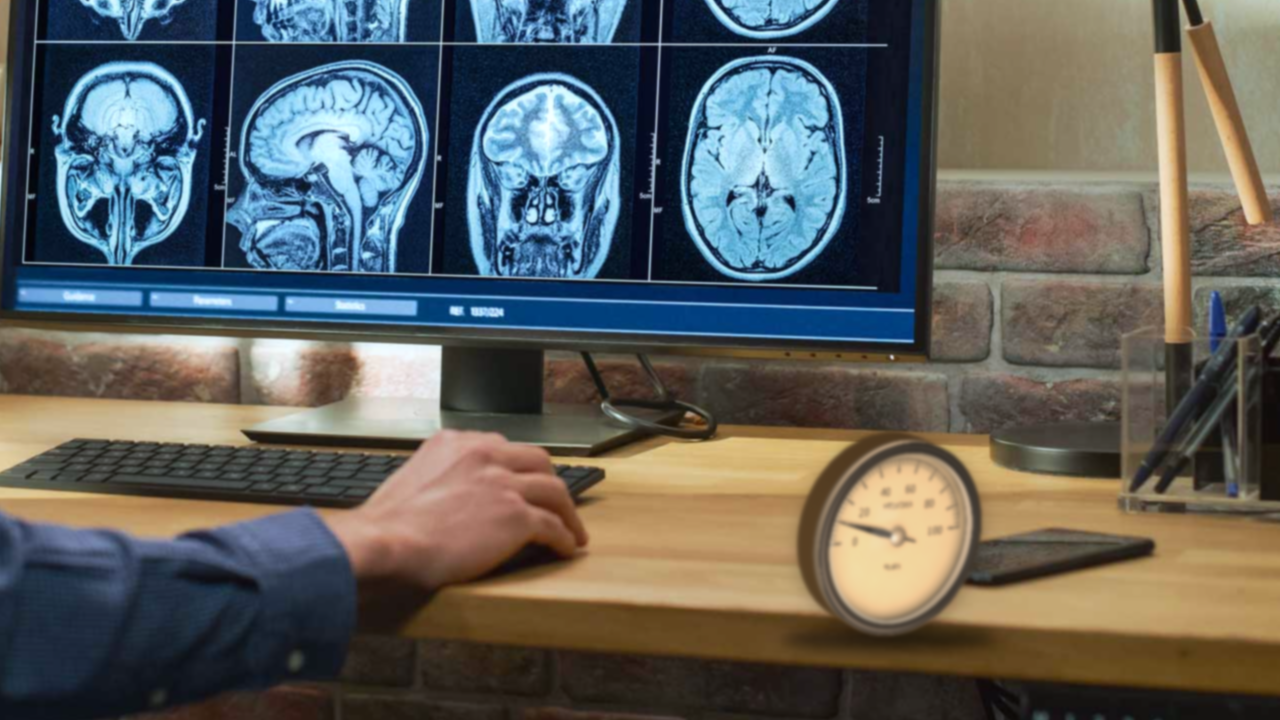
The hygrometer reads 10 %
